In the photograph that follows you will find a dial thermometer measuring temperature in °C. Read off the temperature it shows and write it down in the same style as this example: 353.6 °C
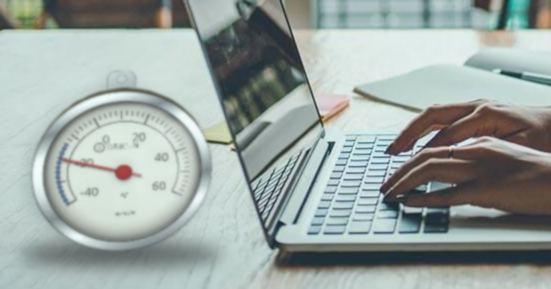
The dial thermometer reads -20 °C
